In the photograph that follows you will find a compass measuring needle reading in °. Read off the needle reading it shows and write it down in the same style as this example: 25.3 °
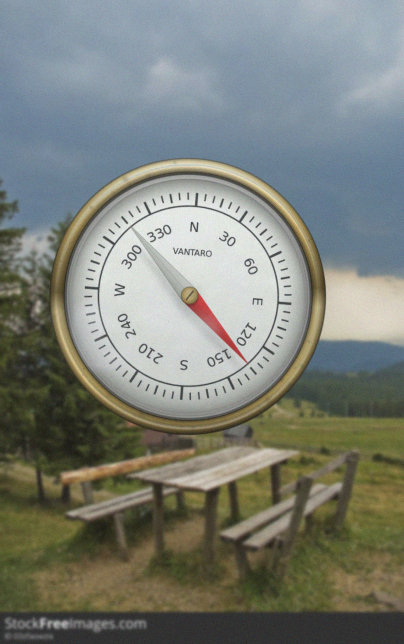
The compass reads 135 °
